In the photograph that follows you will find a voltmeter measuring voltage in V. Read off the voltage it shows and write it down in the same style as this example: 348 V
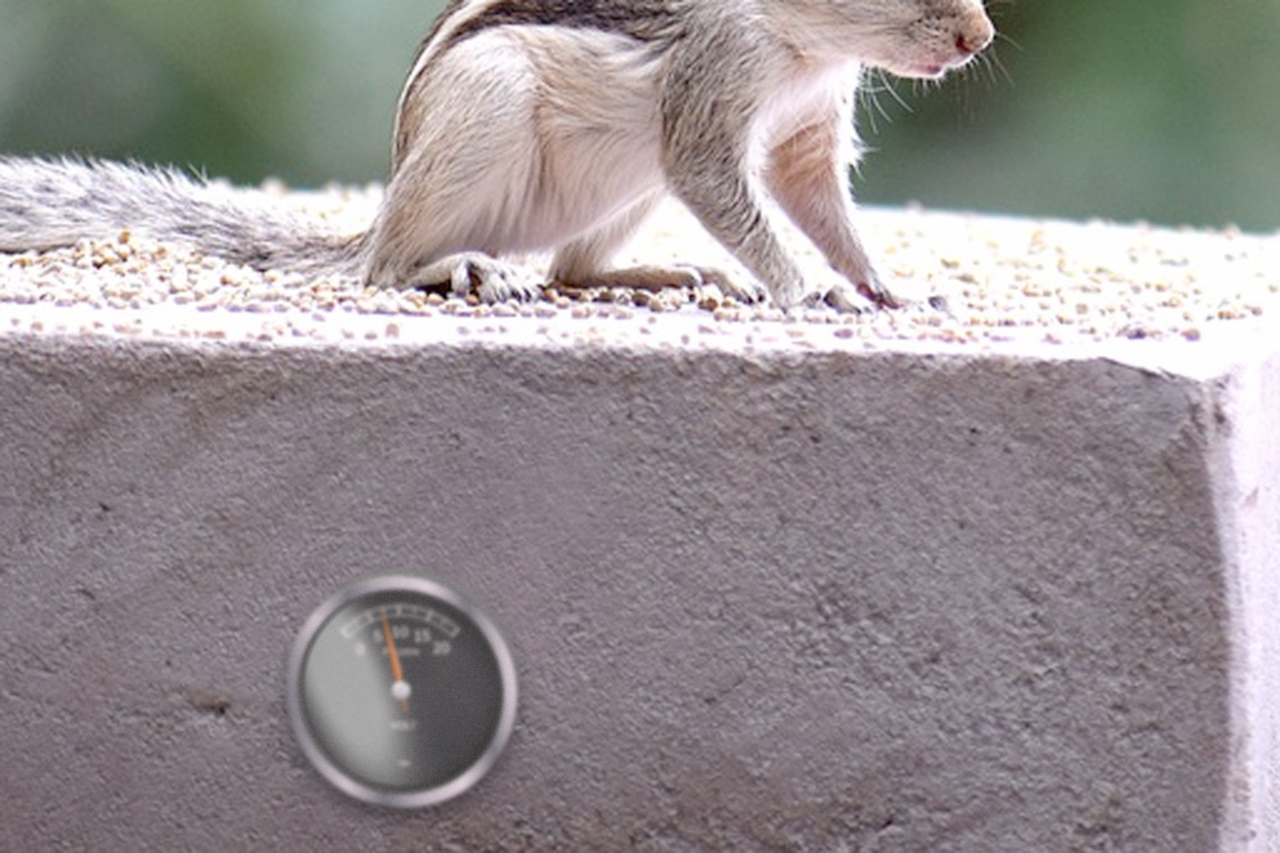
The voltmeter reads 7.5 V
